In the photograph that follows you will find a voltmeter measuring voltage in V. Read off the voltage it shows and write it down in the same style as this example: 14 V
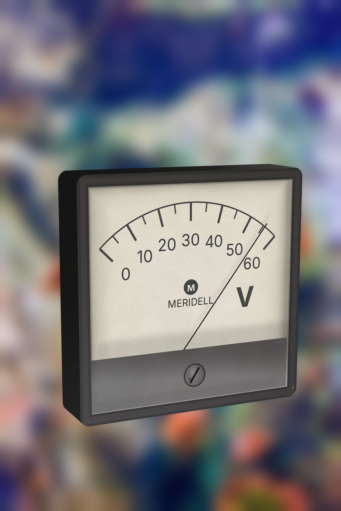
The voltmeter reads 55 V
